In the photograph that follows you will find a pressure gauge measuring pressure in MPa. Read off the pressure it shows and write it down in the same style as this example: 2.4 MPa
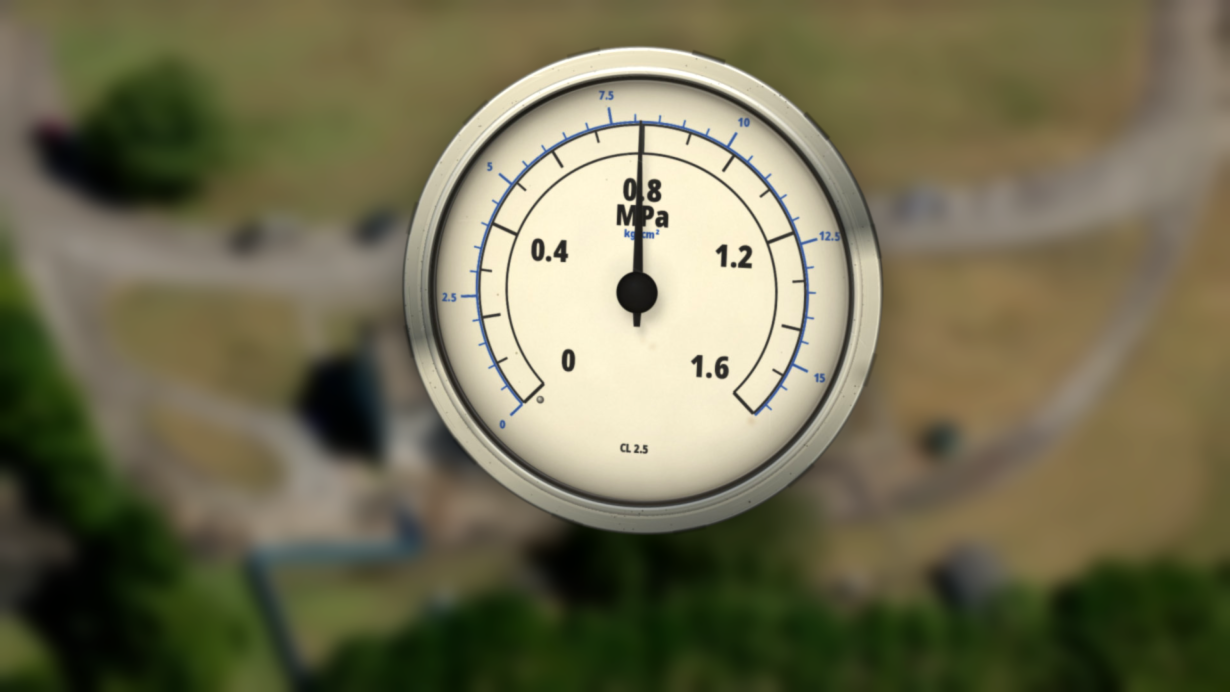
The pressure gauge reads 0.8 MPa
